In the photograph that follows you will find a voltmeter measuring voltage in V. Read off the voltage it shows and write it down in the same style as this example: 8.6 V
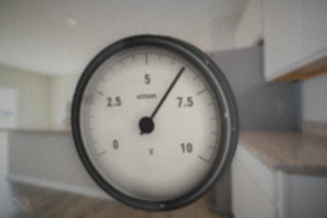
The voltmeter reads 6.5 V
